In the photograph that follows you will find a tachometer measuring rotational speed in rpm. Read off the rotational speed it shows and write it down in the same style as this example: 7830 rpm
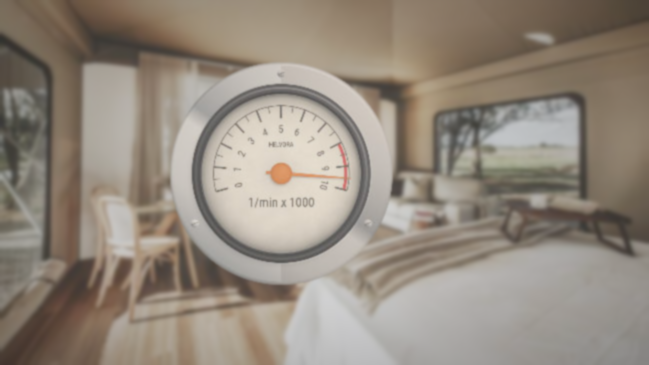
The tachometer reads 9500 rpm
